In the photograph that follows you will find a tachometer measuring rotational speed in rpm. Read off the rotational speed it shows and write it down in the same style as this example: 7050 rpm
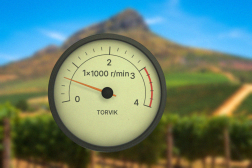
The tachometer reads 600 rpm
